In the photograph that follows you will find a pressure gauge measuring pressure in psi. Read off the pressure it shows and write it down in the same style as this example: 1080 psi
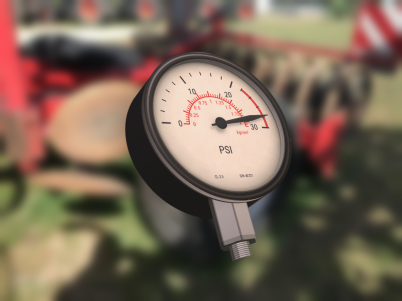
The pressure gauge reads 28 psi
